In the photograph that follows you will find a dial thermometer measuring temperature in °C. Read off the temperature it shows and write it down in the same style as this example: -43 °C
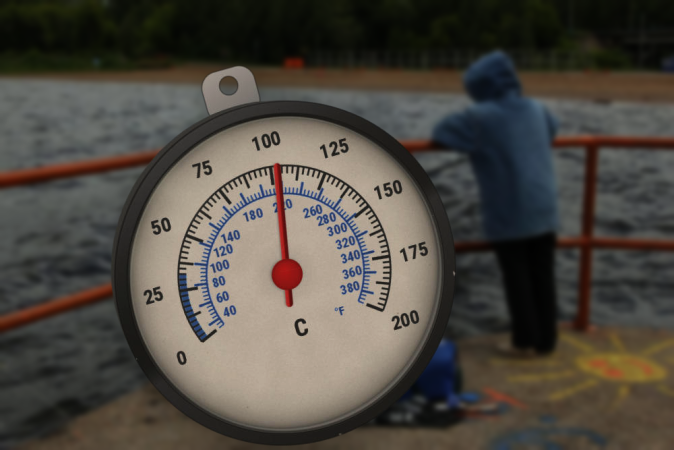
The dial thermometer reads 102.5 °C
